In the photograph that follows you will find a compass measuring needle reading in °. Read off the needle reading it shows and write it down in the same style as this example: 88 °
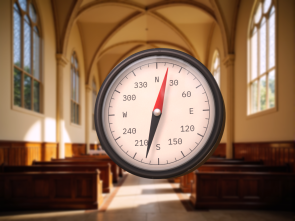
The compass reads 15 °
